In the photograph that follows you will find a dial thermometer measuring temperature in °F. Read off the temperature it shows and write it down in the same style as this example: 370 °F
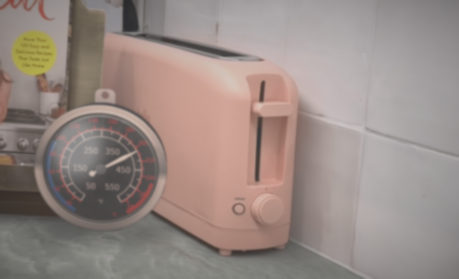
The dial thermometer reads 400 °F
